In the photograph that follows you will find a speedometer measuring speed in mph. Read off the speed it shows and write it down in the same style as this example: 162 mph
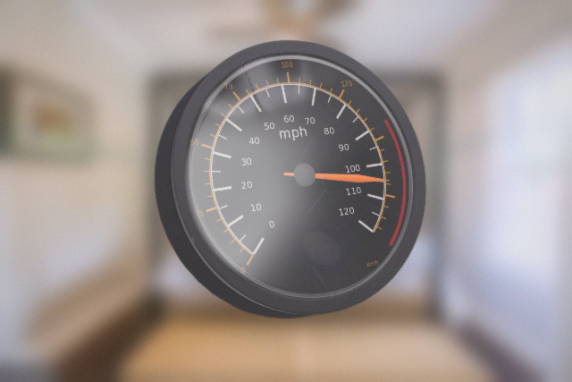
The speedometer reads 105 mph
